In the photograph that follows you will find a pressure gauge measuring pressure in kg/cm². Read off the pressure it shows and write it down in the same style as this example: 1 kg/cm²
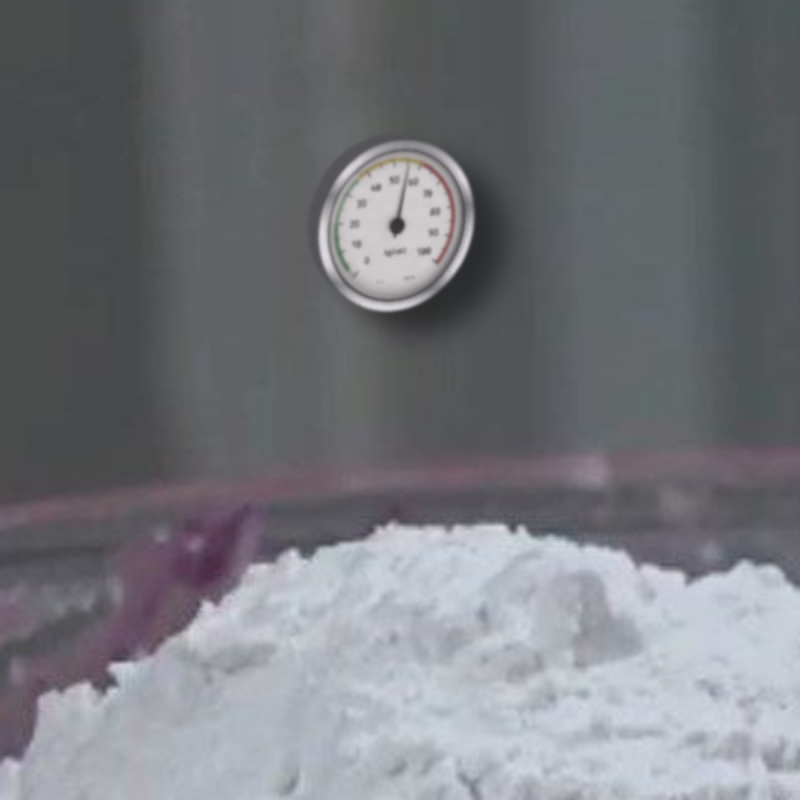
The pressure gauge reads 55 kg/cm²
